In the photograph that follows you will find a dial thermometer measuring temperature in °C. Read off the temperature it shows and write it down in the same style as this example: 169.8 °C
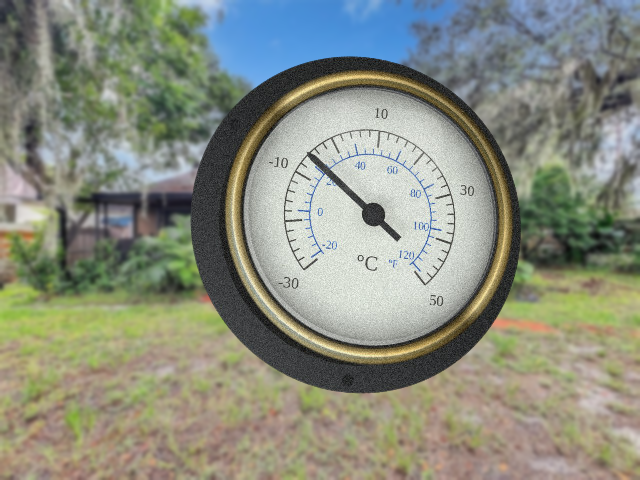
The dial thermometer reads -6 °C
